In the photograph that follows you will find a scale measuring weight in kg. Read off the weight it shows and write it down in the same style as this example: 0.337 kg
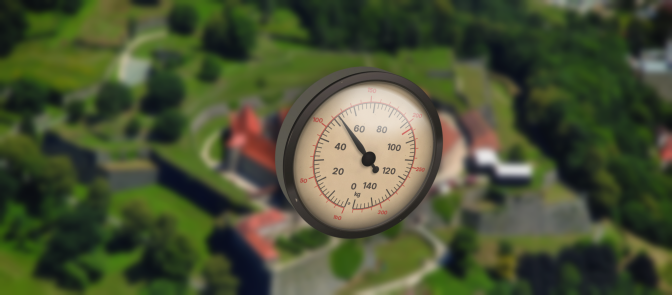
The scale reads 52 kg
